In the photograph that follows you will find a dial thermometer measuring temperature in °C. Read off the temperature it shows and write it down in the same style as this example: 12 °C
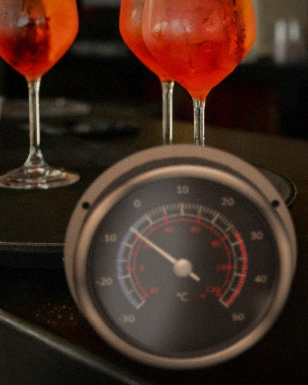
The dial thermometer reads -5 °C
